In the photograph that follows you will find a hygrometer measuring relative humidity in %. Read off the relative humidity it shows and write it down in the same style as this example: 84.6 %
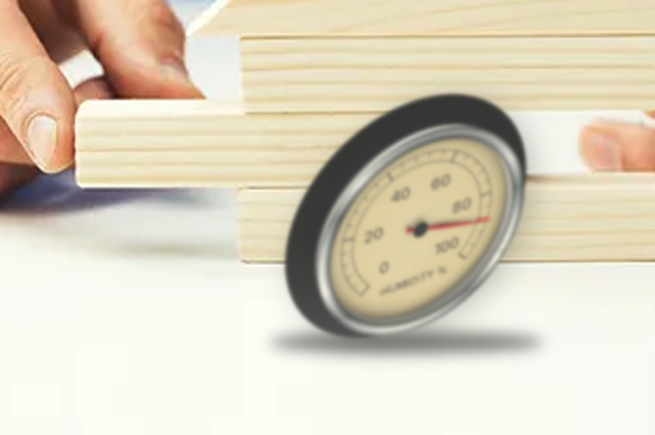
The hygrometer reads 88 %
